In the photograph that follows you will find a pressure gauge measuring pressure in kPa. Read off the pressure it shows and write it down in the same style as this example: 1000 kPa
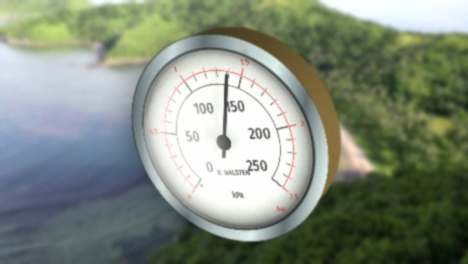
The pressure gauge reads 140 kPa
